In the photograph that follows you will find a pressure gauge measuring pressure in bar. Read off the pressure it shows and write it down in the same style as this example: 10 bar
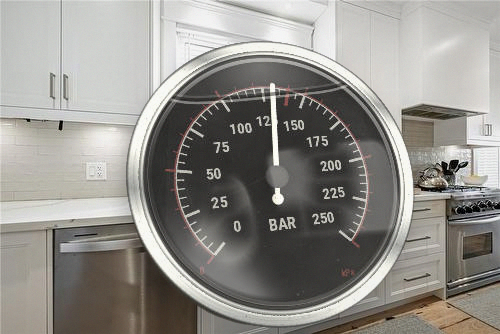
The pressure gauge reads 130 bar
